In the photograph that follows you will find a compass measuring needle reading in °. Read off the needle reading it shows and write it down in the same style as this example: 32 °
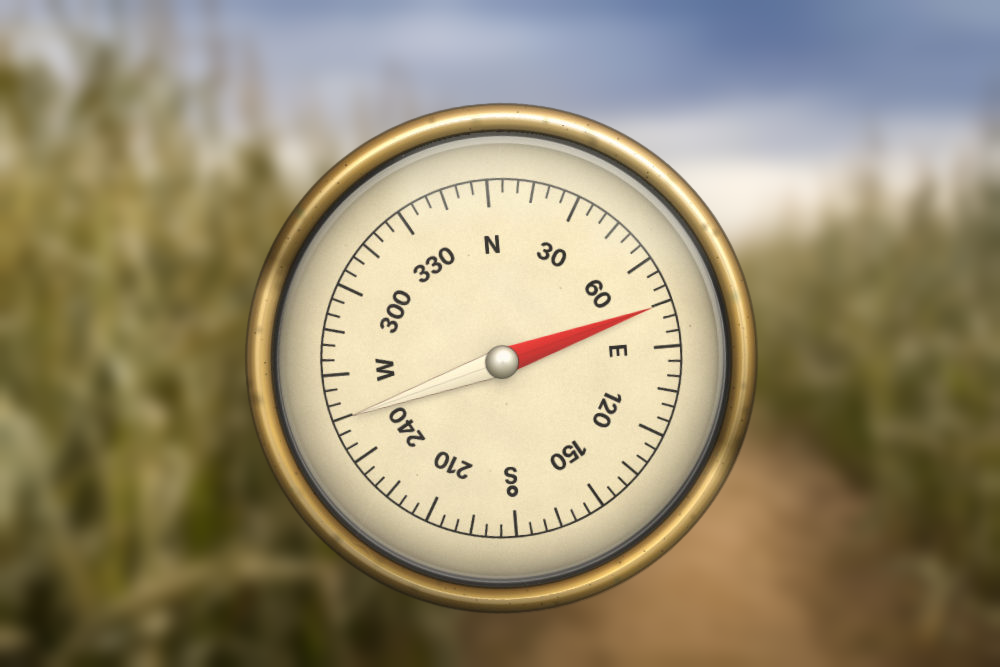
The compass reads 75 °
